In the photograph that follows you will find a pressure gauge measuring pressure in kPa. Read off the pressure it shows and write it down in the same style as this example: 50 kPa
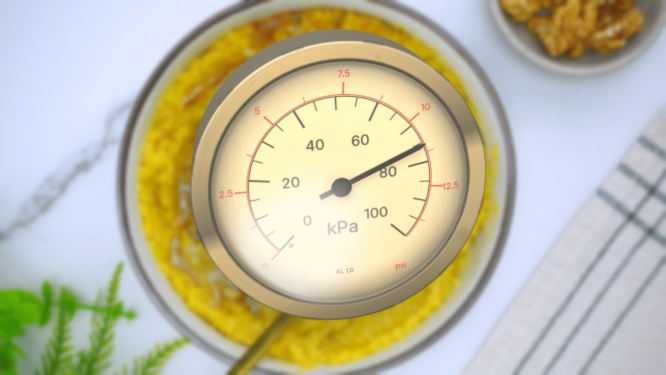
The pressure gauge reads 75 kPa
